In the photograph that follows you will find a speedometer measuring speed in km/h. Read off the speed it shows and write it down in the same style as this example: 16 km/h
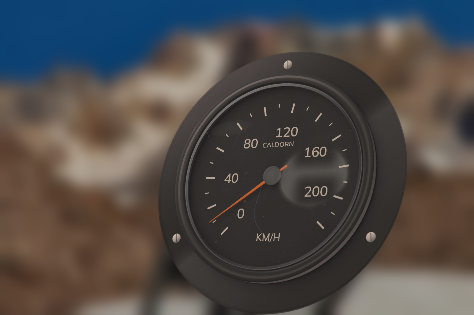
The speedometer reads 10 km/h
